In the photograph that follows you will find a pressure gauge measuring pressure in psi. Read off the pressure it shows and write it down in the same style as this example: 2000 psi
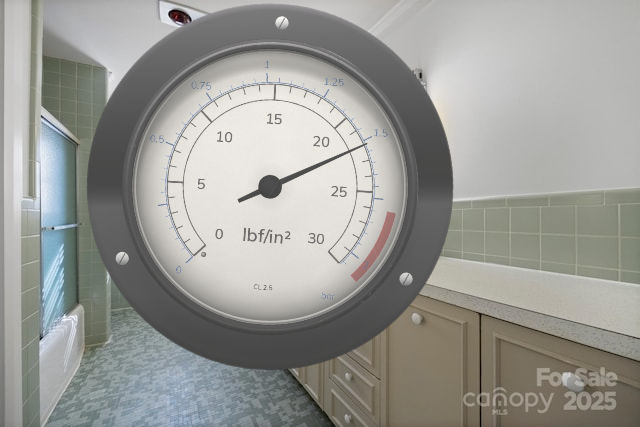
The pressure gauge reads 22 psi
